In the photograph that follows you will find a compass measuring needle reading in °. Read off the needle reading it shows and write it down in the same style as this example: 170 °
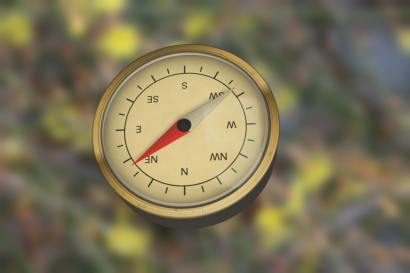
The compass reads 52.5 °
